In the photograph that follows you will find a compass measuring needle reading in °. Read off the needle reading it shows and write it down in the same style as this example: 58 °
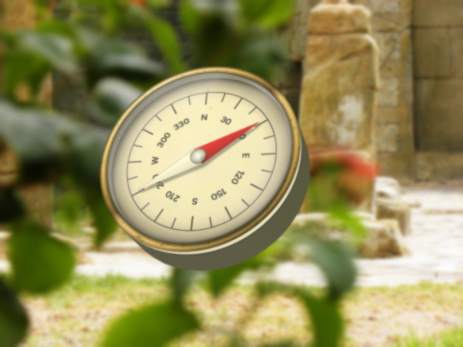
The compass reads 60 °
